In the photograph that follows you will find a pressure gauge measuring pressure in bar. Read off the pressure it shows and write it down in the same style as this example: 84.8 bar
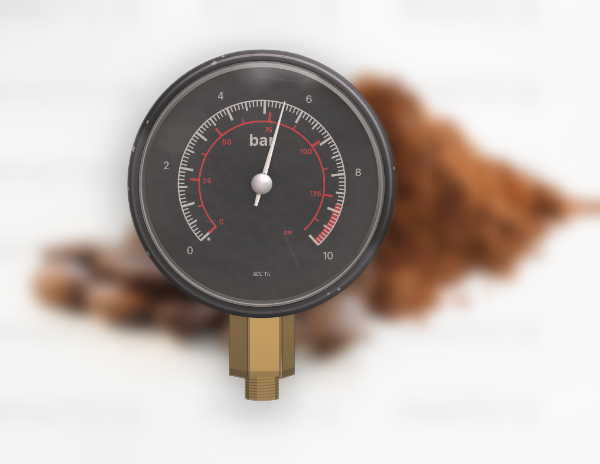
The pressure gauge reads 5.5 bar
